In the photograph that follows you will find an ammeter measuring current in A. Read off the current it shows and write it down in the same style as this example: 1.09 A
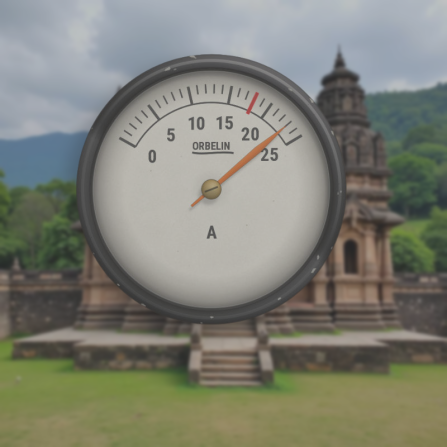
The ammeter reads 23 A
